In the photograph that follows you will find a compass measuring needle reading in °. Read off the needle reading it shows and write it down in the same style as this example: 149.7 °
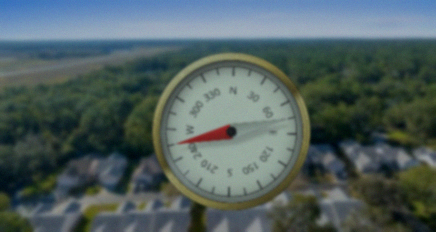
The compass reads 255 °
